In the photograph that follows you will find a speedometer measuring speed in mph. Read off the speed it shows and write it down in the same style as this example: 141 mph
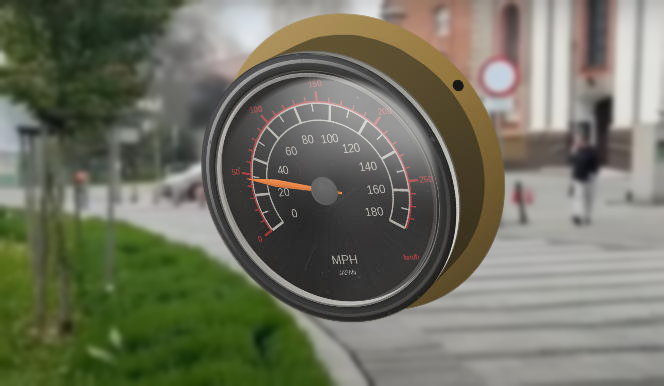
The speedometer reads 30 mph
